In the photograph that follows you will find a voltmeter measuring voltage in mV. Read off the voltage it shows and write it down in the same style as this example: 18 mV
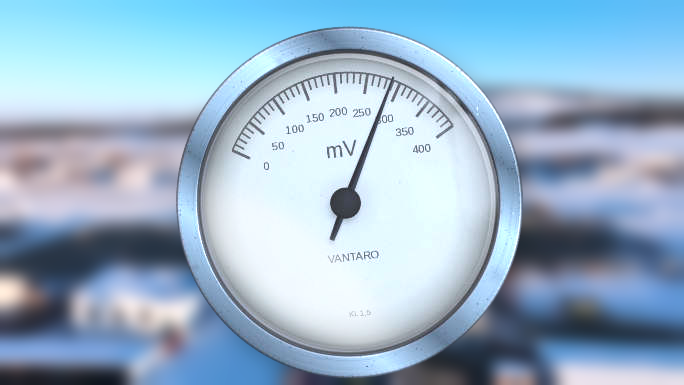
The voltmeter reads 290 mV
